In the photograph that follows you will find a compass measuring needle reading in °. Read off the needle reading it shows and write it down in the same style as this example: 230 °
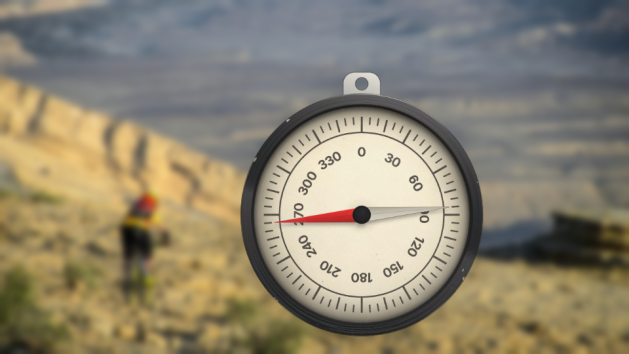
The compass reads 265 °
